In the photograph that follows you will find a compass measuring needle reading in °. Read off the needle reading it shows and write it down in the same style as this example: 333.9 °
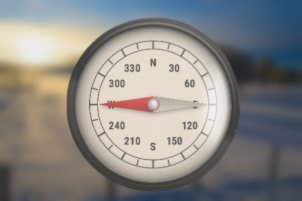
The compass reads 270 °
